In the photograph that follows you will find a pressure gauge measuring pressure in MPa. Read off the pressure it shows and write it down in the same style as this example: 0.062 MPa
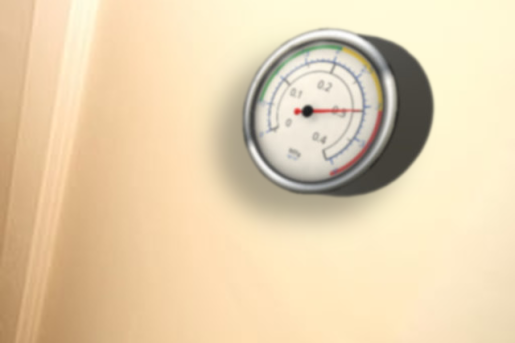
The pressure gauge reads 0.3 MPa
